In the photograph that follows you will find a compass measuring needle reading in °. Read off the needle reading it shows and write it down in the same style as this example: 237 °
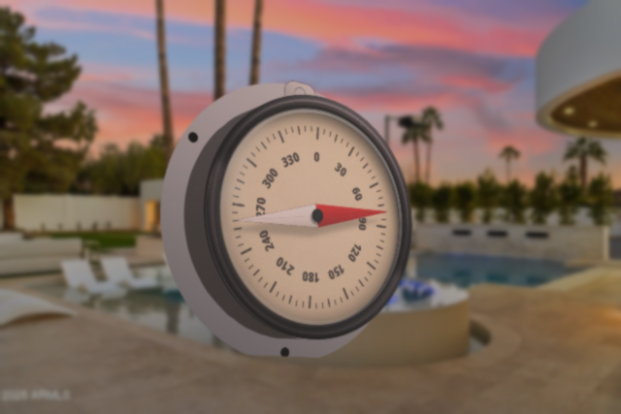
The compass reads 80 °
